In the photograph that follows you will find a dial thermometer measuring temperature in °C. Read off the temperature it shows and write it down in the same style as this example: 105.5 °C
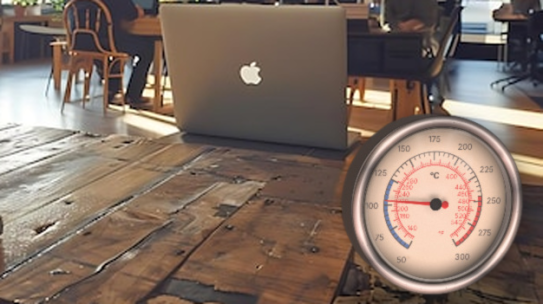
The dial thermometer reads 105 °C
